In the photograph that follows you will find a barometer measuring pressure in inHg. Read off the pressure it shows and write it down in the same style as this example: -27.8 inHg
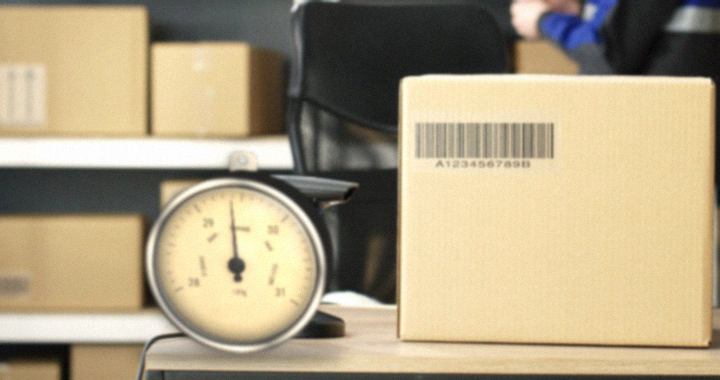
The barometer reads 29.4 inHg
